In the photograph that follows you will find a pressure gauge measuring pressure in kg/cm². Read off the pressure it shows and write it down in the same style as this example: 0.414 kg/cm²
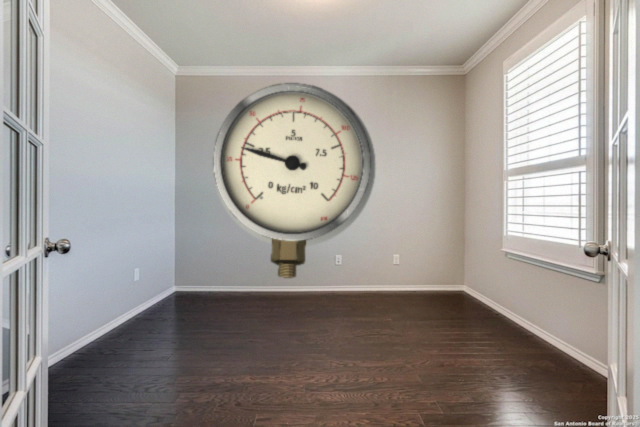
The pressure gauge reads 2.25 kg/cm²
